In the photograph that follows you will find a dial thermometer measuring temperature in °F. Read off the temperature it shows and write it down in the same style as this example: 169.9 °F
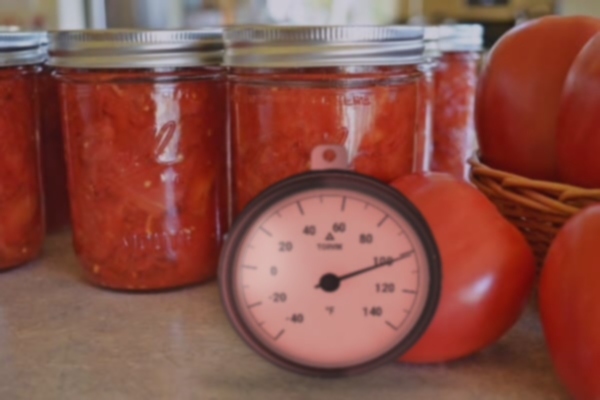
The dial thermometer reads 100 °F
